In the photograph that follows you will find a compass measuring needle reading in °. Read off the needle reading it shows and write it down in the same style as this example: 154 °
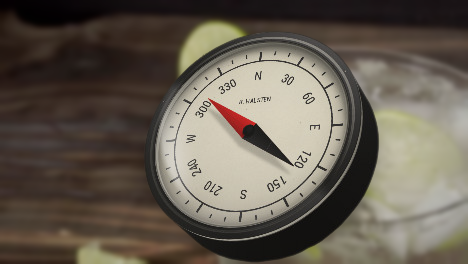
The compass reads 310 °
